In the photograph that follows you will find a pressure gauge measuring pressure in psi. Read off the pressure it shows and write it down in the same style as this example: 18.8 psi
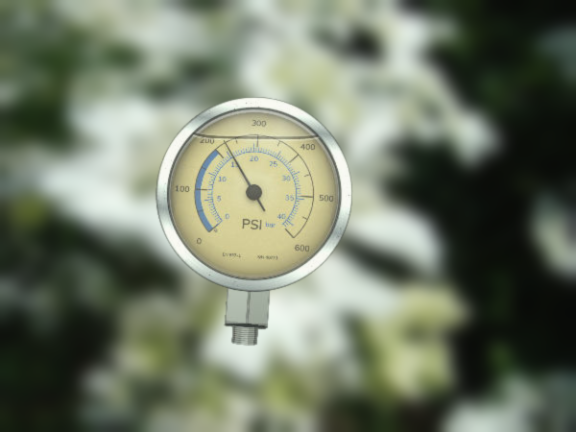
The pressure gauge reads 225 psi
